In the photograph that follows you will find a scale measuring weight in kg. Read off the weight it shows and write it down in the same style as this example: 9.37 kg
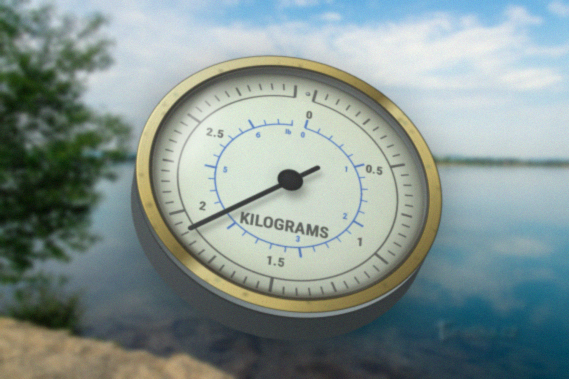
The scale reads 1.9 kg
